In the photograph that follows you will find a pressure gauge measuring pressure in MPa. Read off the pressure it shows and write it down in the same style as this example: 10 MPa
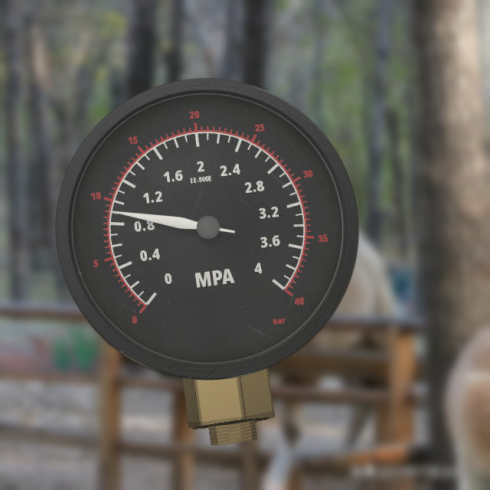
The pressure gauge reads 0.9 MPa
